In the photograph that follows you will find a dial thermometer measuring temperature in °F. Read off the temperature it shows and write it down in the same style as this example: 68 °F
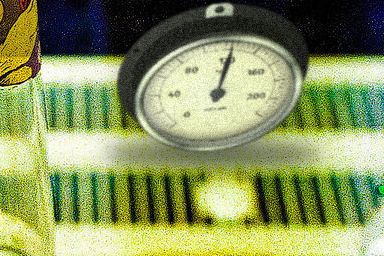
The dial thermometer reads 120 °F
